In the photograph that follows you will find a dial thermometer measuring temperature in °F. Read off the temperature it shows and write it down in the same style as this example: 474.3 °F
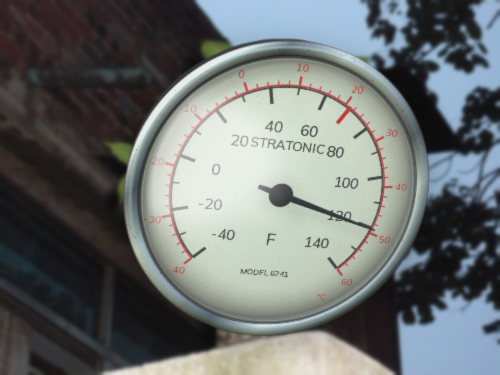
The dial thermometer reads 120 °F
